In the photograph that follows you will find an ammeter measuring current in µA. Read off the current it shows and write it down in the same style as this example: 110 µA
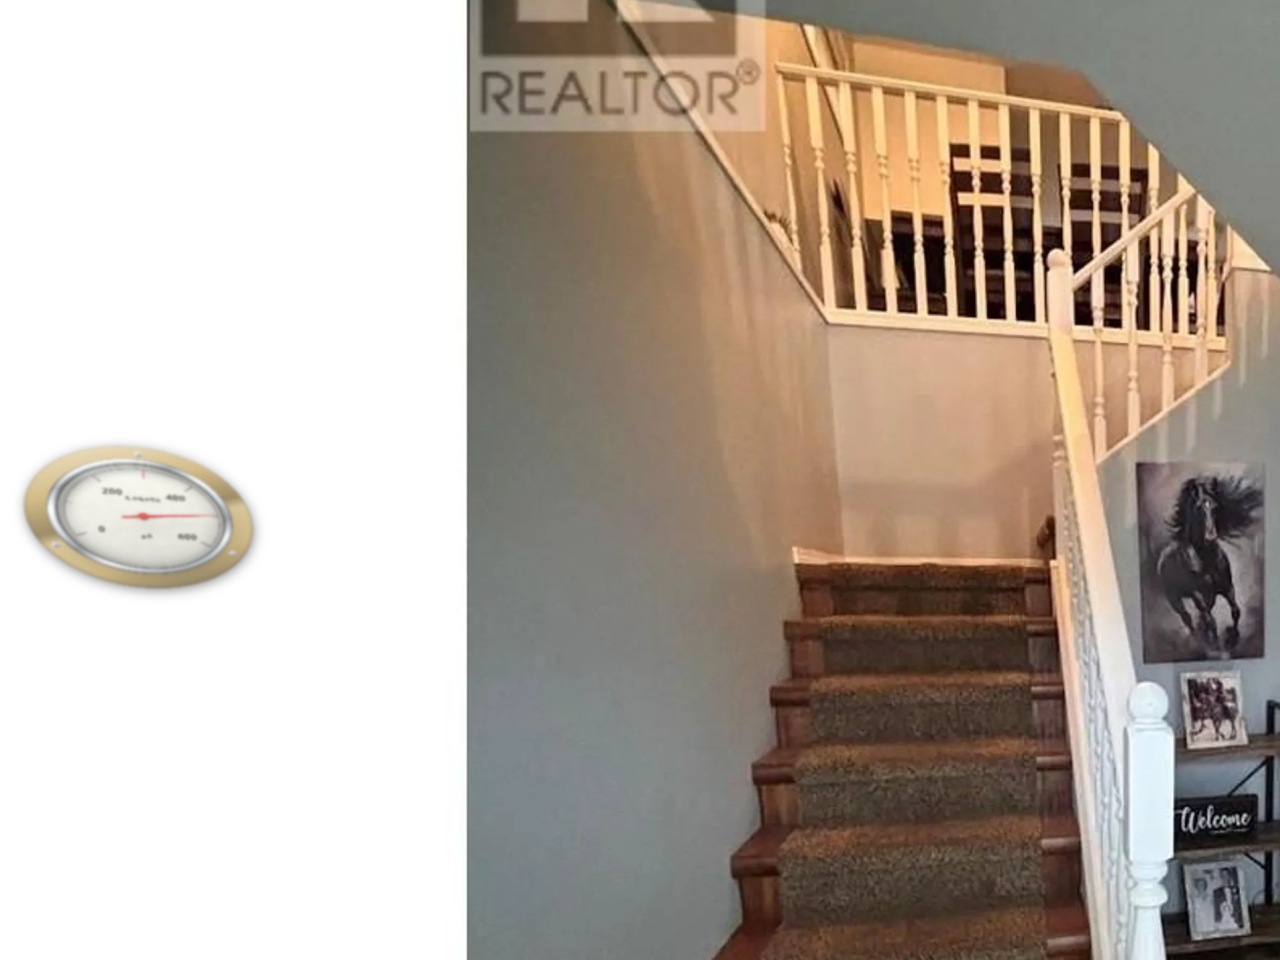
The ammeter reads 500 µA
